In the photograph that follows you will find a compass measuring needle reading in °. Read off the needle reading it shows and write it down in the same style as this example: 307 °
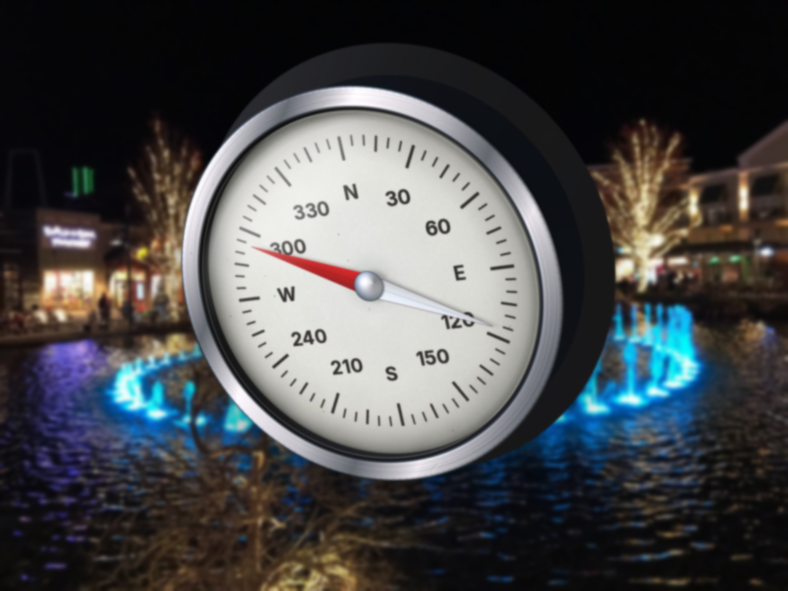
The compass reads 295 °
